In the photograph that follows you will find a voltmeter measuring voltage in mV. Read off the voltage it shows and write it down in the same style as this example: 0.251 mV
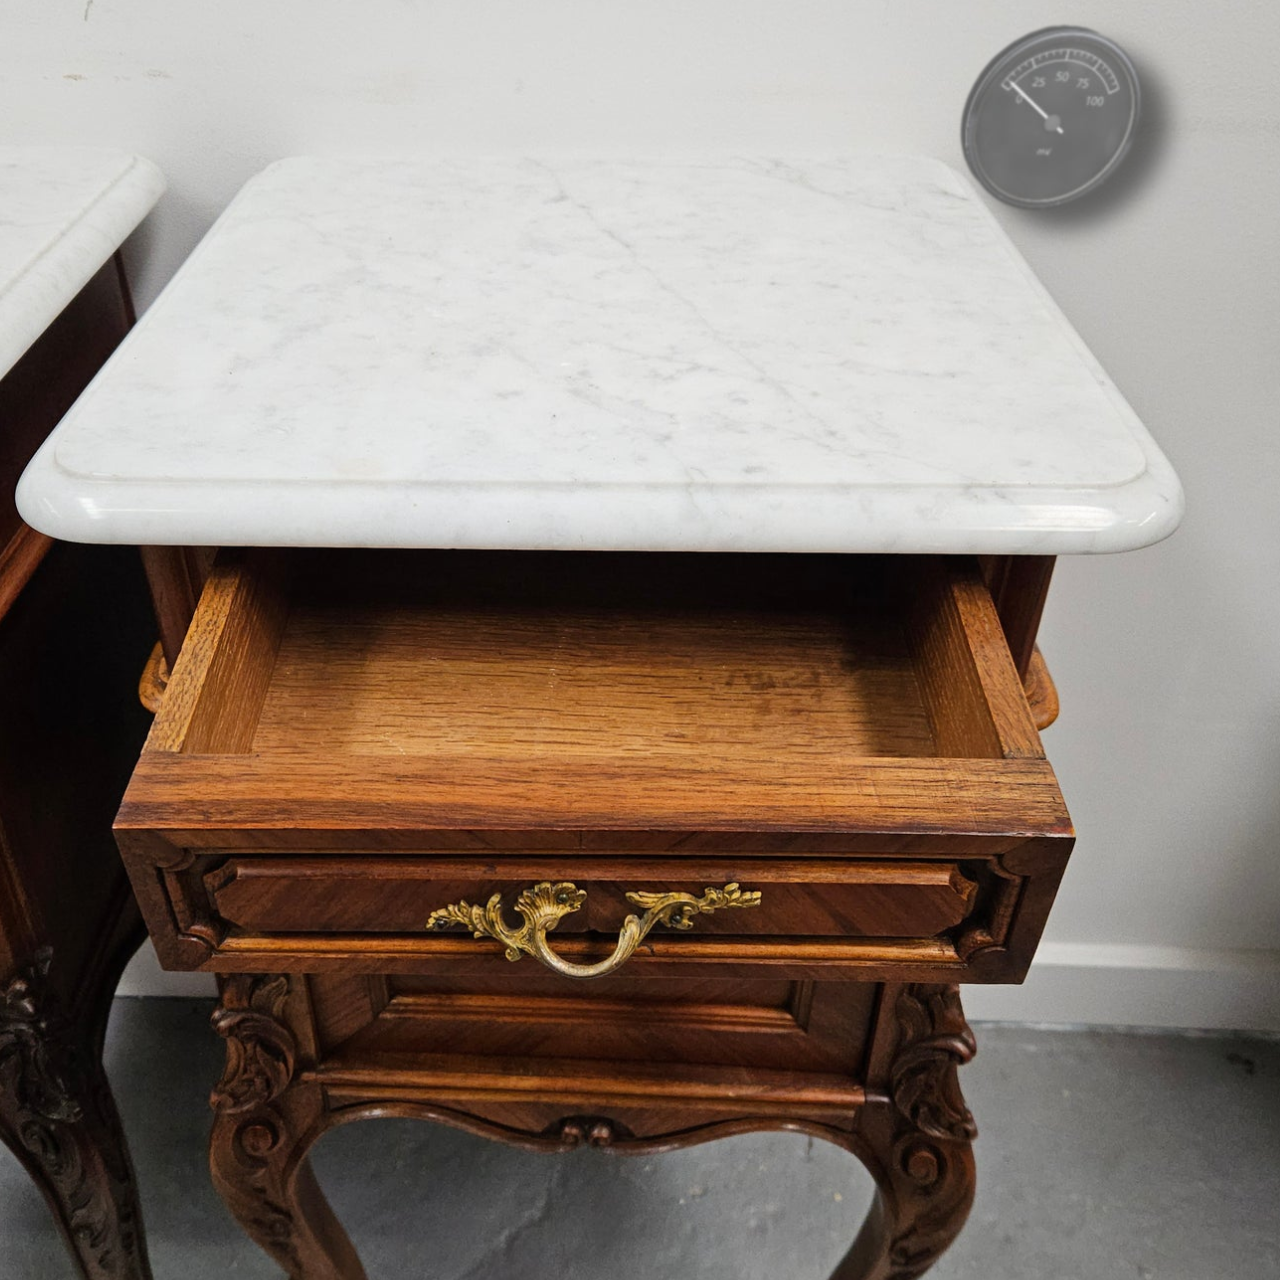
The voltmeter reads 5 mV
